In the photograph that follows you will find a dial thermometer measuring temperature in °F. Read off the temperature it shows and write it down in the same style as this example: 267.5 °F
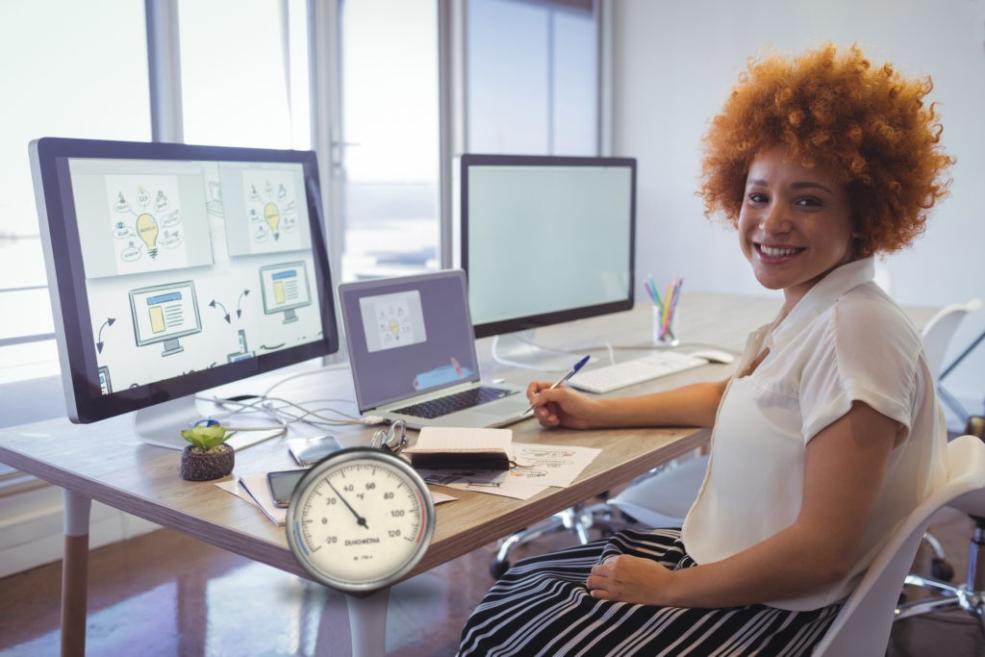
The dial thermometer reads 30 °F
